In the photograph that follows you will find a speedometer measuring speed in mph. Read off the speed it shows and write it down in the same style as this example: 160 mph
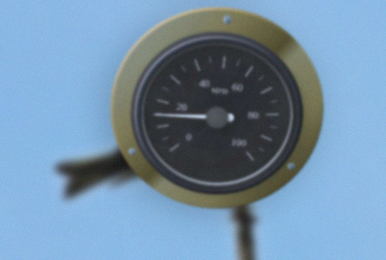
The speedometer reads 15 mph
